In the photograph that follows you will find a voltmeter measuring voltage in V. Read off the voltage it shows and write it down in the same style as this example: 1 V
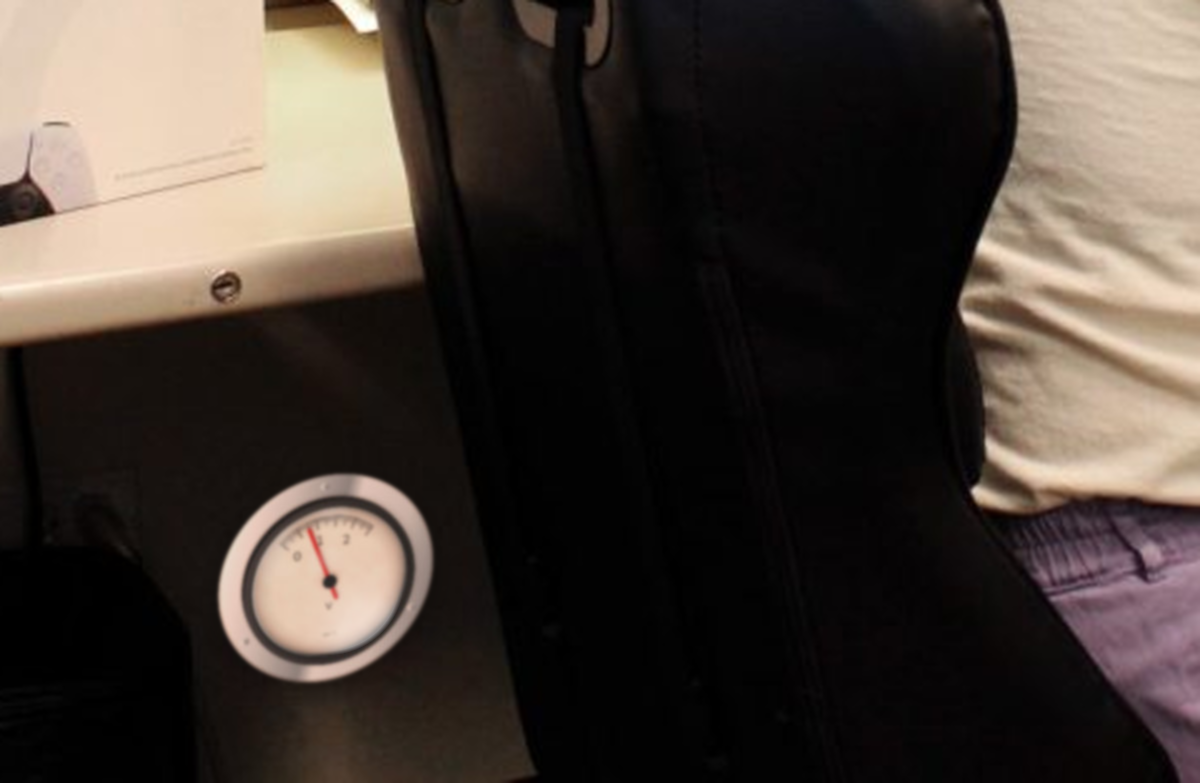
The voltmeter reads 0.75 V
